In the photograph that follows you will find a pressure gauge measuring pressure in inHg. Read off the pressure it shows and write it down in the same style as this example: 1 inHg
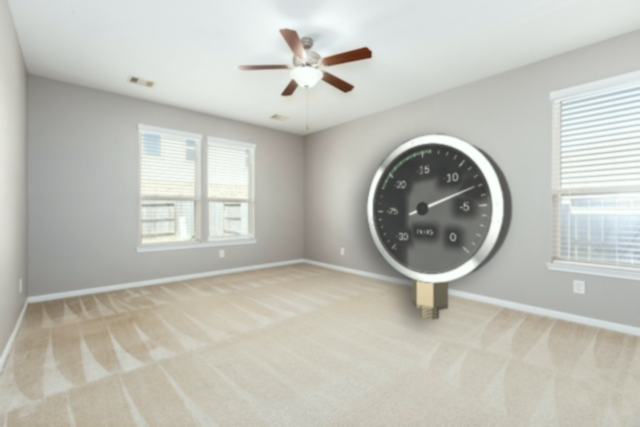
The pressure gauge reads -7 inHg
